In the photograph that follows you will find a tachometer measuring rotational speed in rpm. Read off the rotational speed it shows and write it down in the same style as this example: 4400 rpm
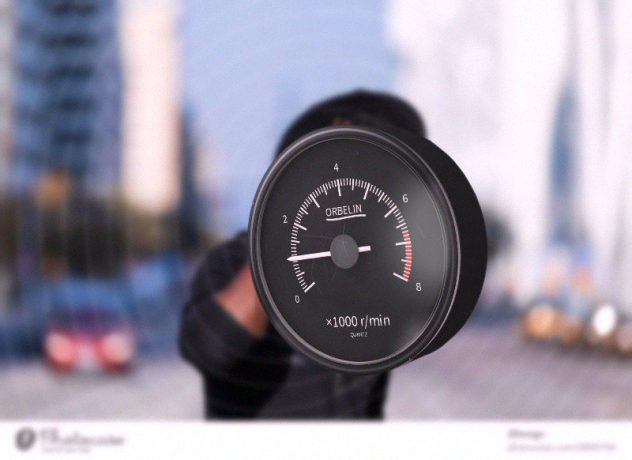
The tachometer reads 1000 rpm
